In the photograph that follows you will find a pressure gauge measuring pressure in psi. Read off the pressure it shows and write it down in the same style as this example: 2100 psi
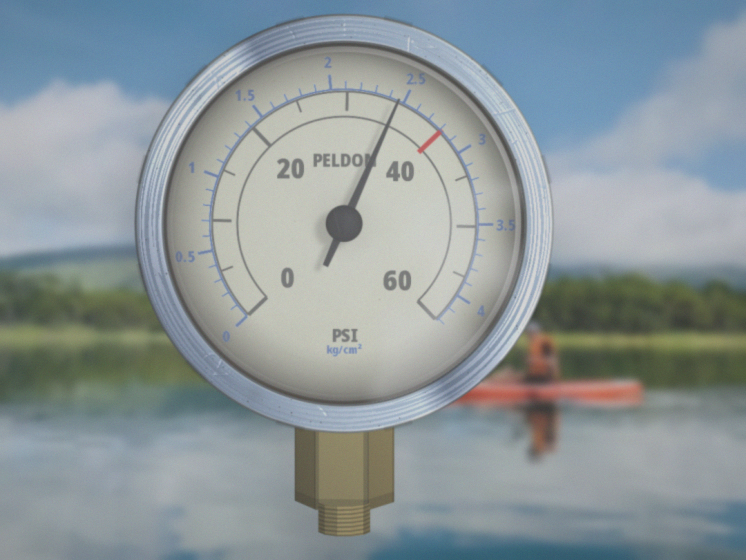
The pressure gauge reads 35 psi
